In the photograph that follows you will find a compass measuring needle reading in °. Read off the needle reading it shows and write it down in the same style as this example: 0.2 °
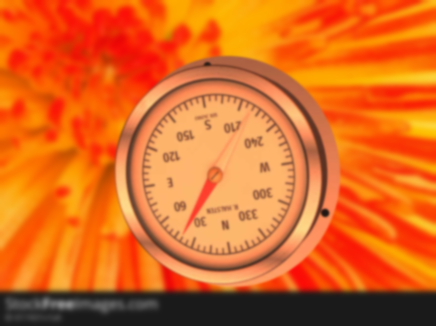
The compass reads 40 °
